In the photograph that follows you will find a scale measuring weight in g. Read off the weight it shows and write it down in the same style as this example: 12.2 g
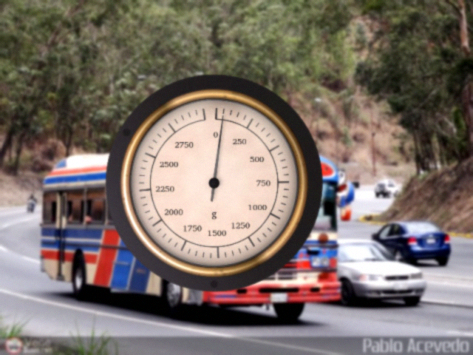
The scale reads 50 g
